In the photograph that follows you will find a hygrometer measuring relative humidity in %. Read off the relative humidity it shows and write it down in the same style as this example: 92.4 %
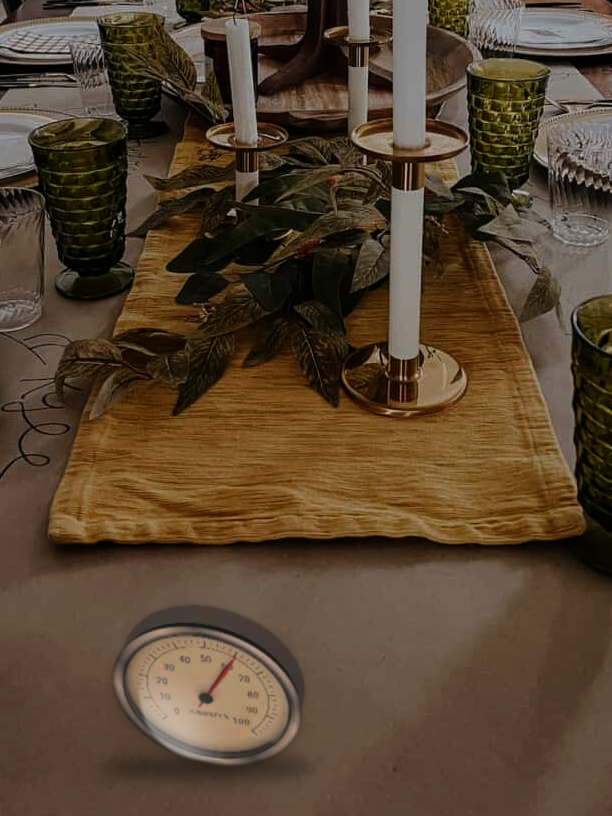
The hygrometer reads 60 %
